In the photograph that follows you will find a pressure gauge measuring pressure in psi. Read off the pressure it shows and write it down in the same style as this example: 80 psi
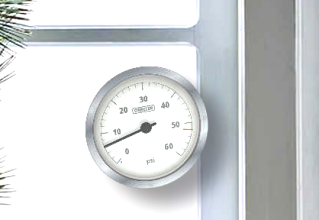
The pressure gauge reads 6 psi
